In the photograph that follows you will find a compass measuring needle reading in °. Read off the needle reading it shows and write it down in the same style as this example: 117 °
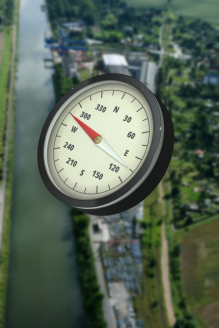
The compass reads 285 °
